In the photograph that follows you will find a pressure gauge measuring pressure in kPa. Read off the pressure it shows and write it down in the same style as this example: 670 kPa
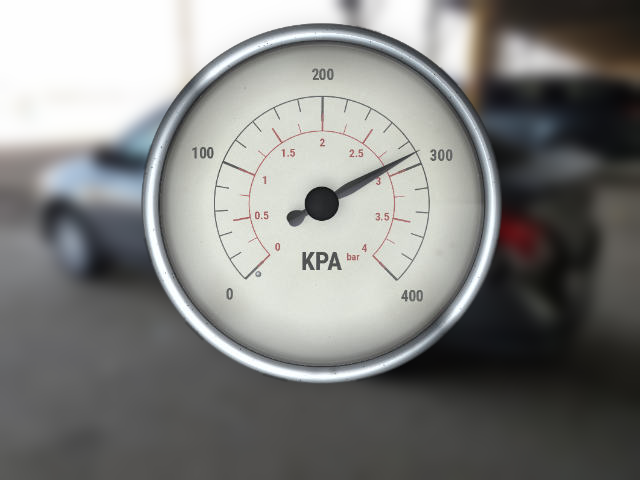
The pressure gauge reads 290 kPa
